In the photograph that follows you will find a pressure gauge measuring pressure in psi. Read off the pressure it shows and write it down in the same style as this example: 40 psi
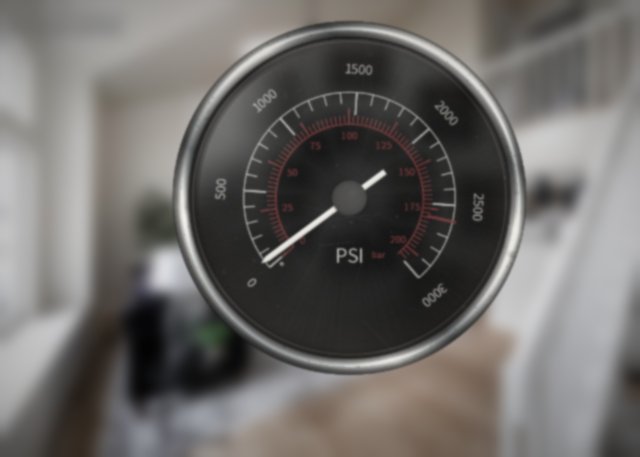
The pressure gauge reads 50 psi
